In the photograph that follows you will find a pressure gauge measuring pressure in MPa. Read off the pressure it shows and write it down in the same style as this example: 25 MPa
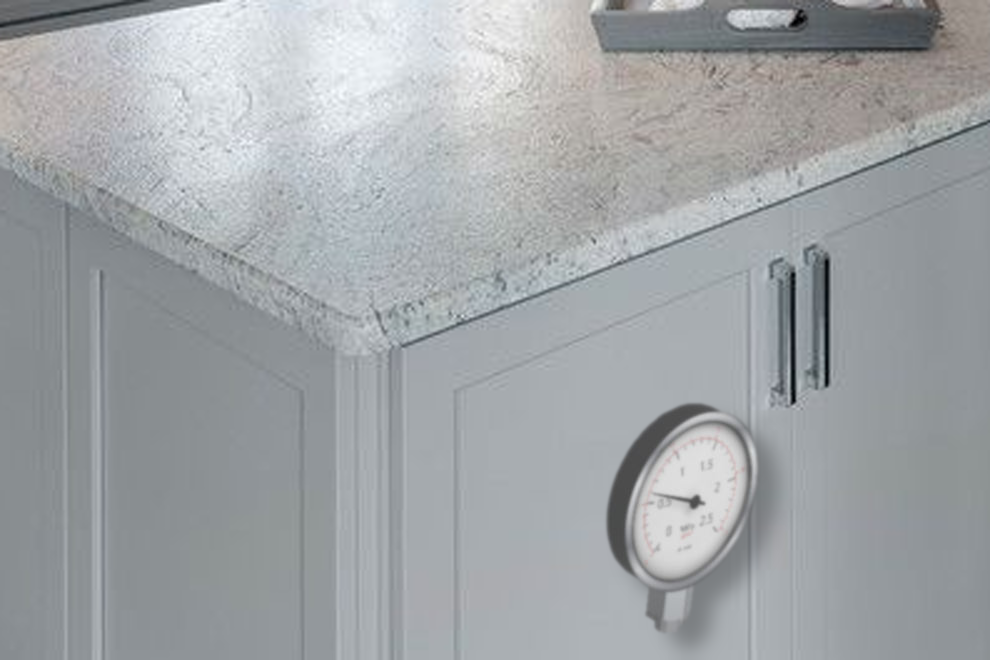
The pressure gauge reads 0.6 MPa
